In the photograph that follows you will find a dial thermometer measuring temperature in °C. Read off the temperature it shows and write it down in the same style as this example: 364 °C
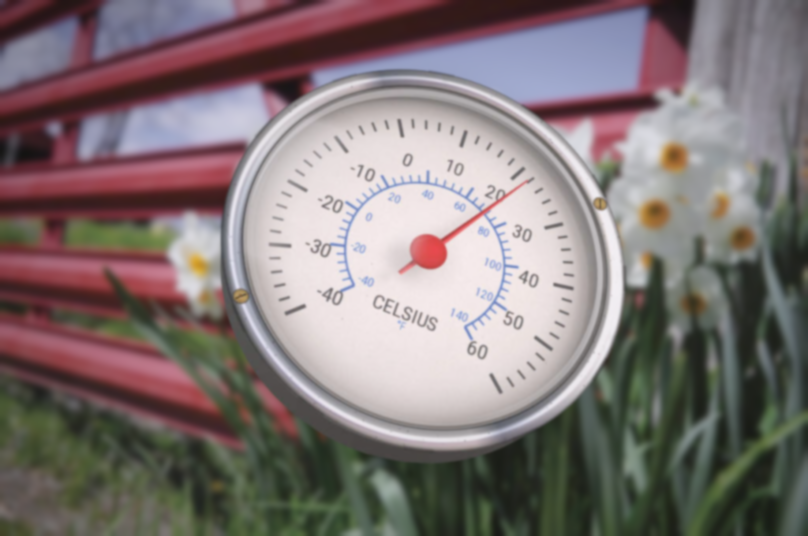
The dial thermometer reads 22 °C
